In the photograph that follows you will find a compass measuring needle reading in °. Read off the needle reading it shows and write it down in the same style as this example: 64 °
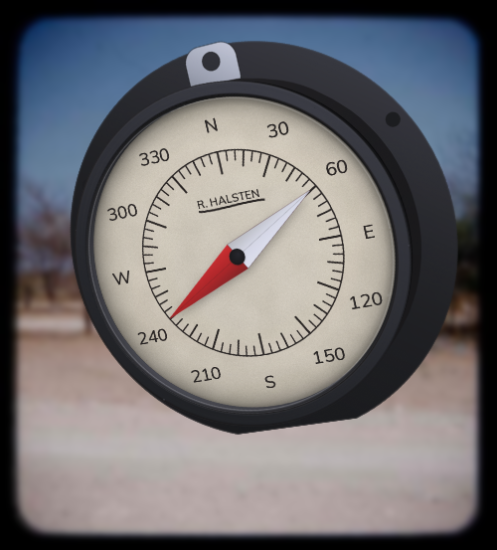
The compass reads 240 °
